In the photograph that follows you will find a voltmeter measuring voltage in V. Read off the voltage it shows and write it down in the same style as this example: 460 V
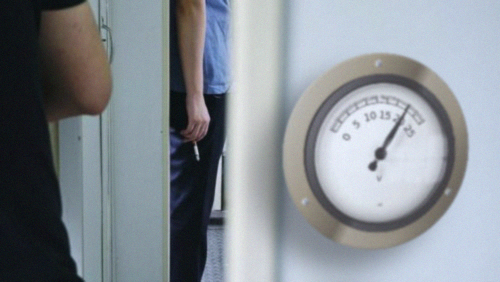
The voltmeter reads 20 V
